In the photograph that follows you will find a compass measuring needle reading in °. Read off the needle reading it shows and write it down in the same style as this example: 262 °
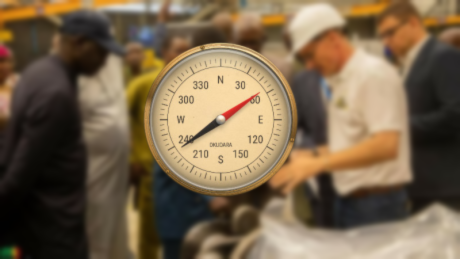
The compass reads 55 °
